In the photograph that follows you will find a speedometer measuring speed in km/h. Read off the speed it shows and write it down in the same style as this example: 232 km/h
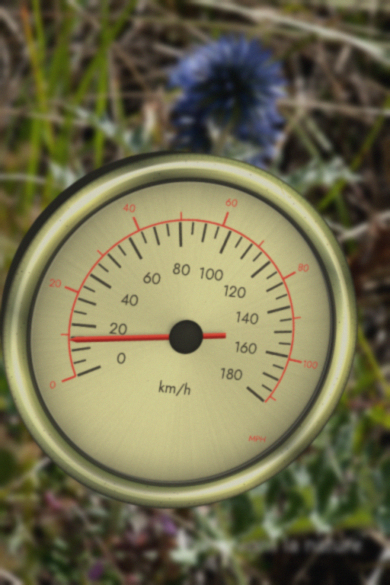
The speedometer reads 15 km/h
